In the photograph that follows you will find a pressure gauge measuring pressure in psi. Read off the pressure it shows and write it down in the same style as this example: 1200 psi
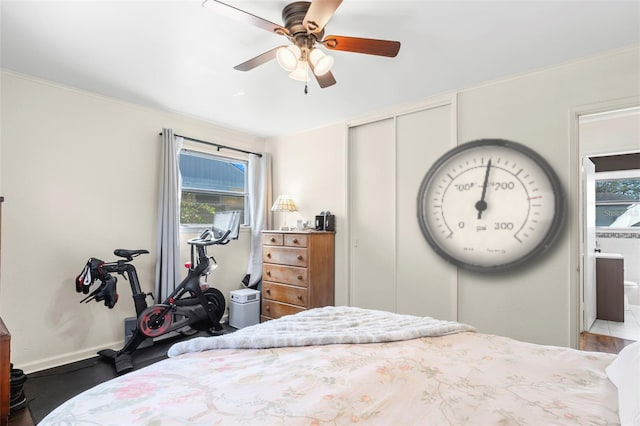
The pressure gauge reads 160 psi
